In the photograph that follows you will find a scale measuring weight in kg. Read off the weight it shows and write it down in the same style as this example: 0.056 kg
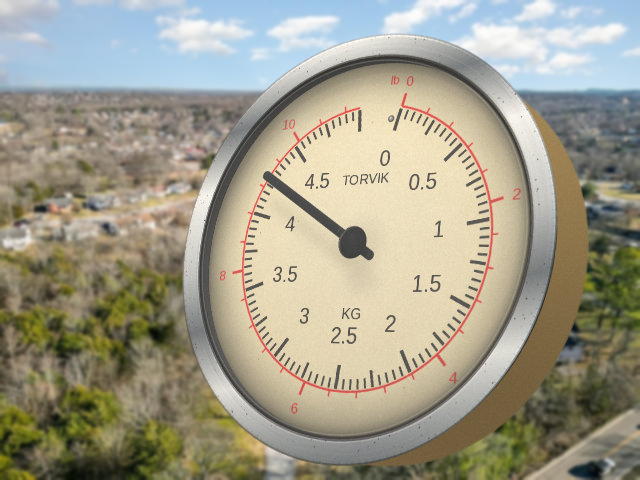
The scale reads 4.25 kg
